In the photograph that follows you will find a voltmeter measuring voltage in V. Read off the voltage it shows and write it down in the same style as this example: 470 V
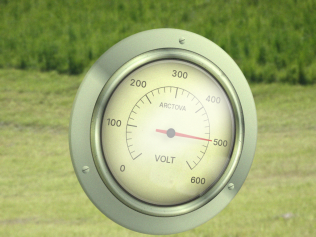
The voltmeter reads 500 V
